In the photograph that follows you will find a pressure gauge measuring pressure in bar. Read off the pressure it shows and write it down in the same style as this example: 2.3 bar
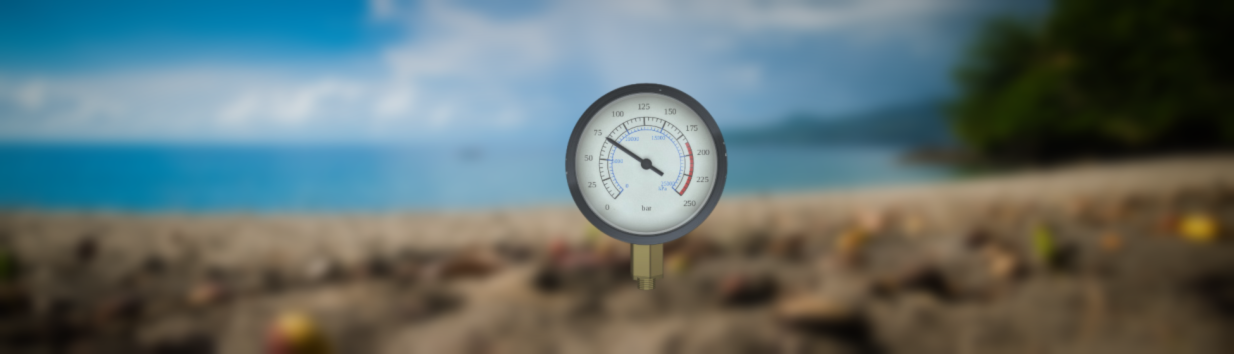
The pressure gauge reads 75 bar
